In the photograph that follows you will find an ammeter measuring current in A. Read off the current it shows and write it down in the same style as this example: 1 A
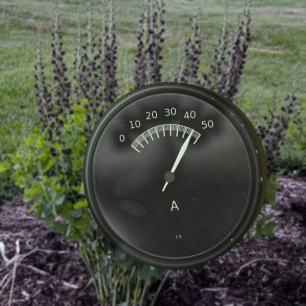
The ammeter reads 45 A
